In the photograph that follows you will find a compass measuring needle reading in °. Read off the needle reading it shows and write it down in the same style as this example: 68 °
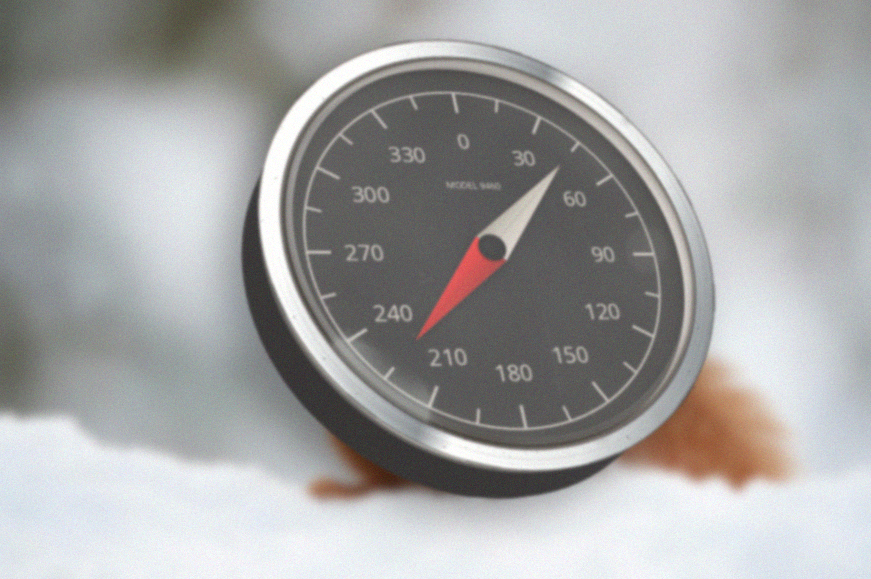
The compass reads 225 °
